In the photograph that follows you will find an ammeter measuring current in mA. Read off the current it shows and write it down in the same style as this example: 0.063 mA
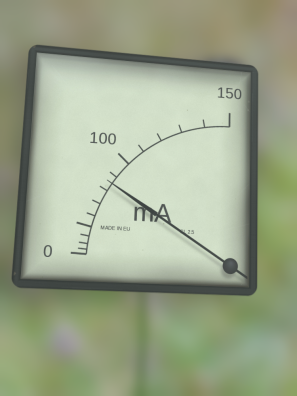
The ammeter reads 85 mA
